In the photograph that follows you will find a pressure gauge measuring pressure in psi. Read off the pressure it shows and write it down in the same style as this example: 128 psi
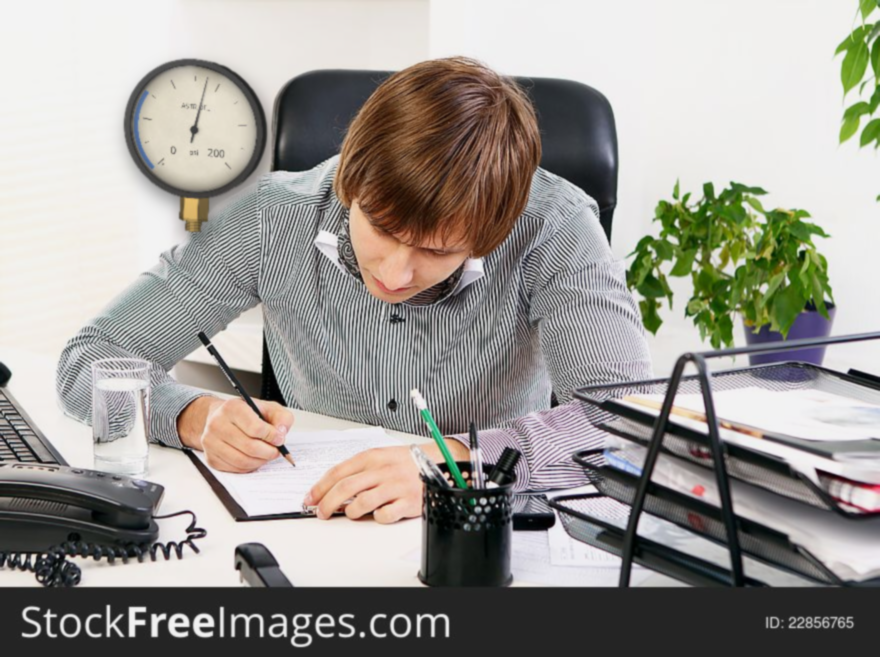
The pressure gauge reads 110 psi
